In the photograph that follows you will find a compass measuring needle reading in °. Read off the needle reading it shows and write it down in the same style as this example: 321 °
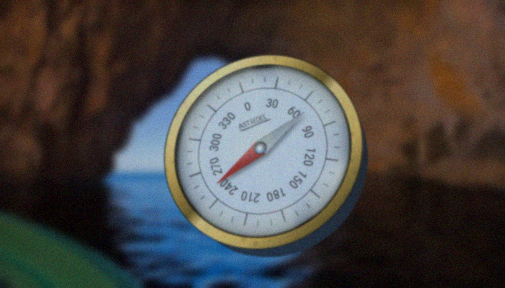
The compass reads 250 °
